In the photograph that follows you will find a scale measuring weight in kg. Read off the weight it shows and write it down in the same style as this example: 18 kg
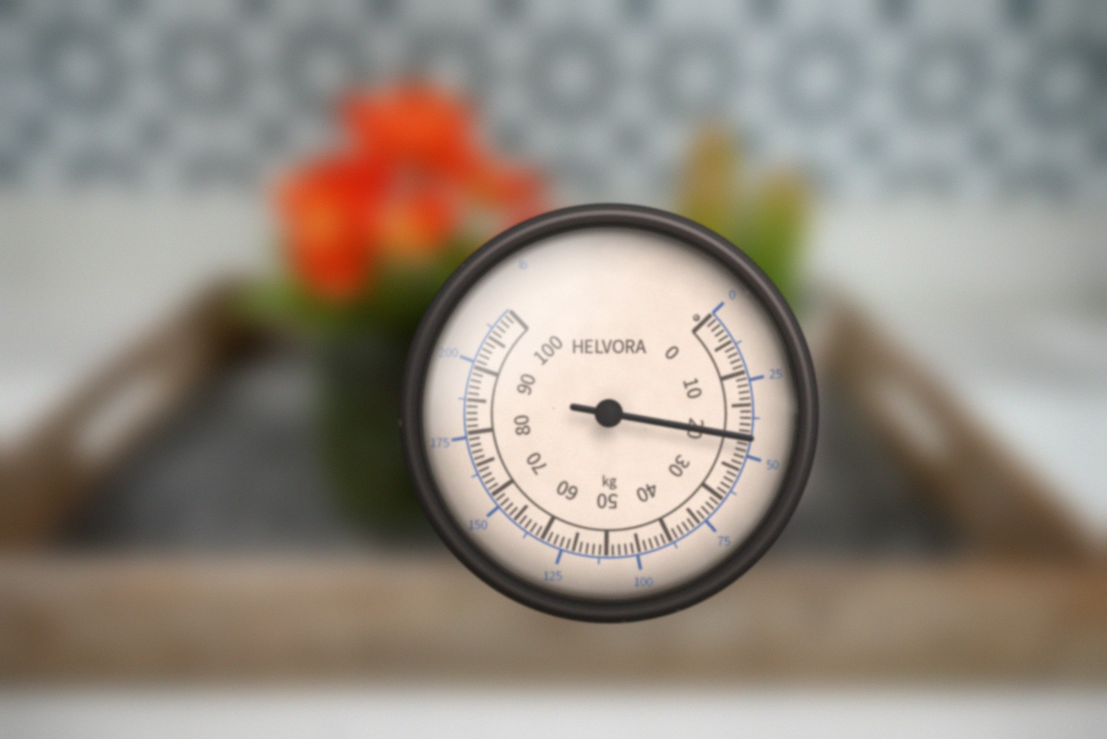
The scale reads 20 kg
